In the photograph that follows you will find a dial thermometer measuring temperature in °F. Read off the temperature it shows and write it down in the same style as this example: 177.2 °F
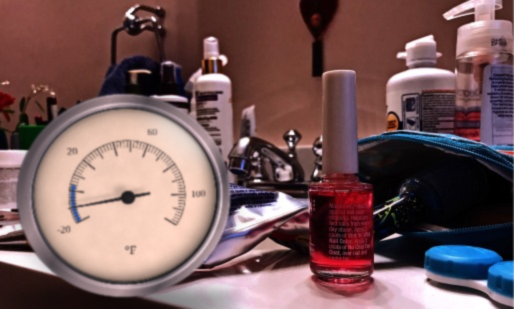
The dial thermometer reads -10 °F
